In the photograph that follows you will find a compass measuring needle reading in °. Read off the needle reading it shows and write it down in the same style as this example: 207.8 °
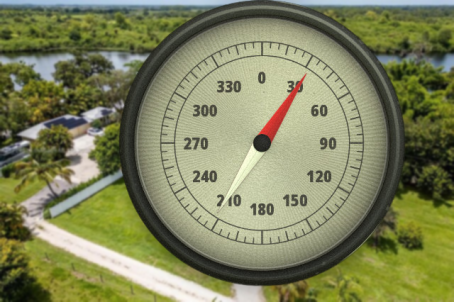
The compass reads 32.5 °
